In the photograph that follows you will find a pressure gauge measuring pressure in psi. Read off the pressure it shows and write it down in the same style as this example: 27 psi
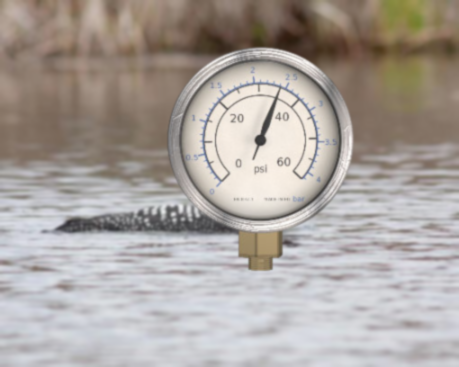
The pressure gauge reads 35 psi
